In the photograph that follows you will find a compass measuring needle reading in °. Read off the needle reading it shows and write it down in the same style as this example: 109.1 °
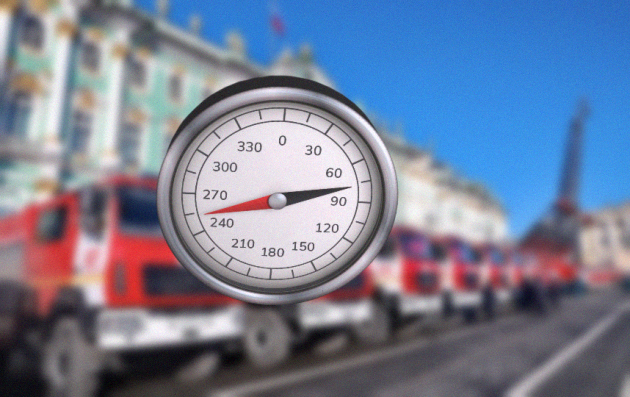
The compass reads 255 °
